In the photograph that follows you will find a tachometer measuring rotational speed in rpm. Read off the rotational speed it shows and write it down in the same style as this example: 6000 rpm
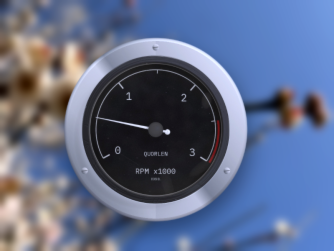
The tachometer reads 500 rpm
